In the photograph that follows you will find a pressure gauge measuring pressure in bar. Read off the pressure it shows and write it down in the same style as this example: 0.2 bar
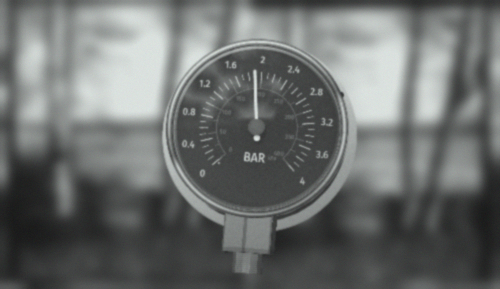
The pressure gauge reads 1.9 bar
